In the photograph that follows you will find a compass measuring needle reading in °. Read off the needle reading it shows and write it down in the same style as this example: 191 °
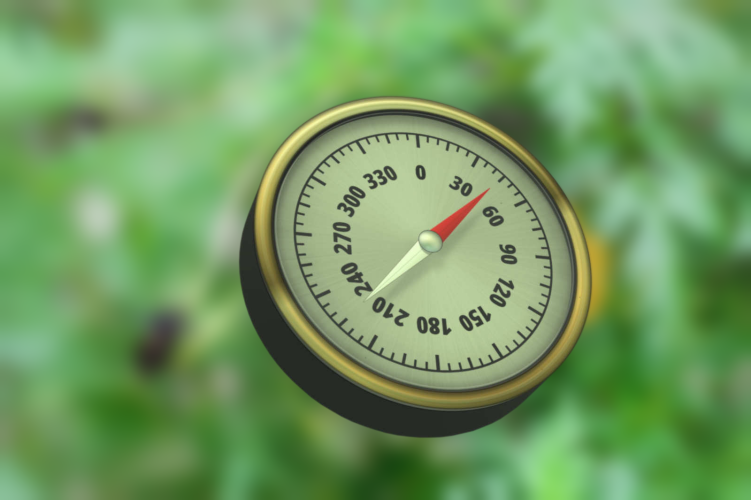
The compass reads 45 °
